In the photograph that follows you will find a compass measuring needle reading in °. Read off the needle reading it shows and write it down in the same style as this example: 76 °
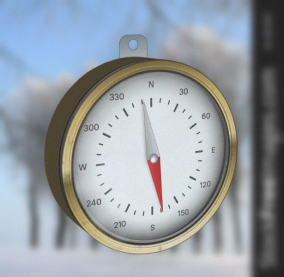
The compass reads 170 °
